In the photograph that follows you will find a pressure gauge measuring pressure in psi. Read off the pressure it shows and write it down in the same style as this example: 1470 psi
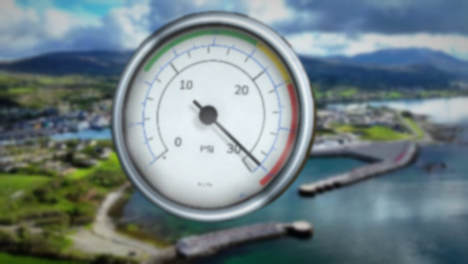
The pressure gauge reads 29 psi
